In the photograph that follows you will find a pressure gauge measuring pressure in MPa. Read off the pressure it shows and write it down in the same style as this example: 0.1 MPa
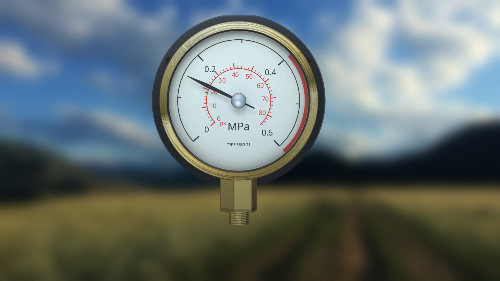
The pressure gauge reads 0.15 MPa
